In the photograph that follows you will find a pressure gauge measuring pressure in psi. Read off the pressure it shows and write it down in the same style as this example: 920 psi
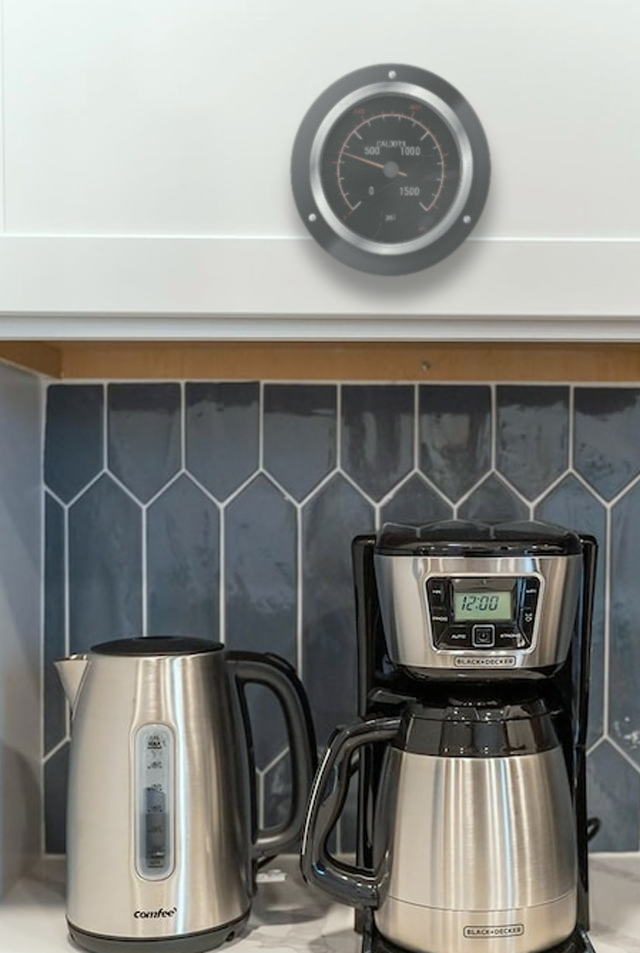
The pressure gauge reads 350 psi
